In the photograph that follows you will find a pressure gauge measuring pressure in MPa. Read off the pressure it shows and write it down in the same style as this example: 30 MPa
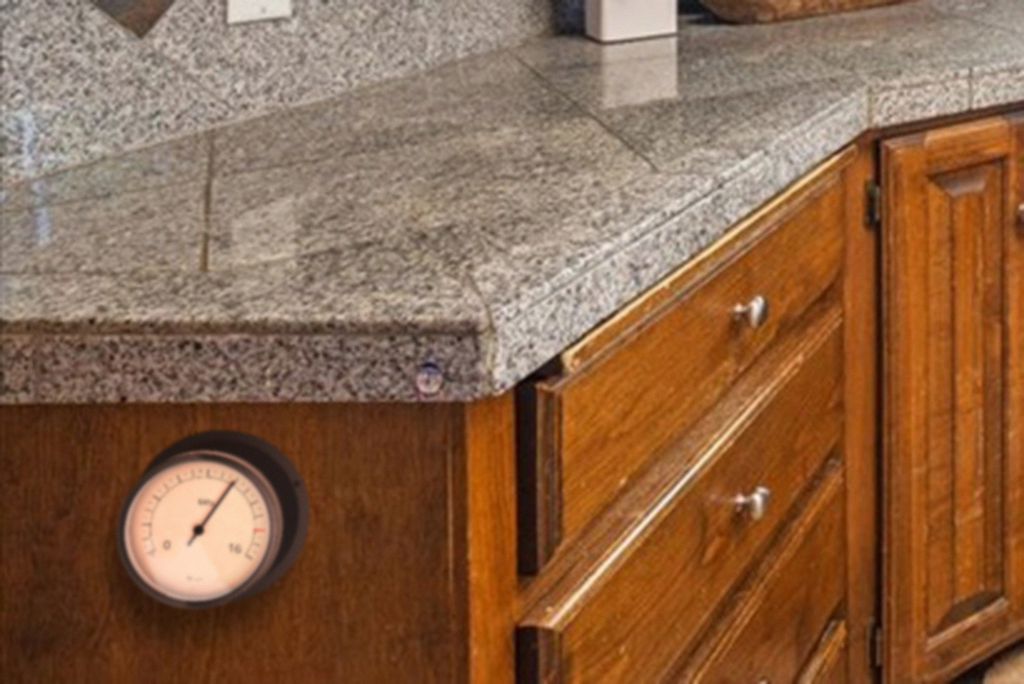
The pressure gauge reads 10 MPa
